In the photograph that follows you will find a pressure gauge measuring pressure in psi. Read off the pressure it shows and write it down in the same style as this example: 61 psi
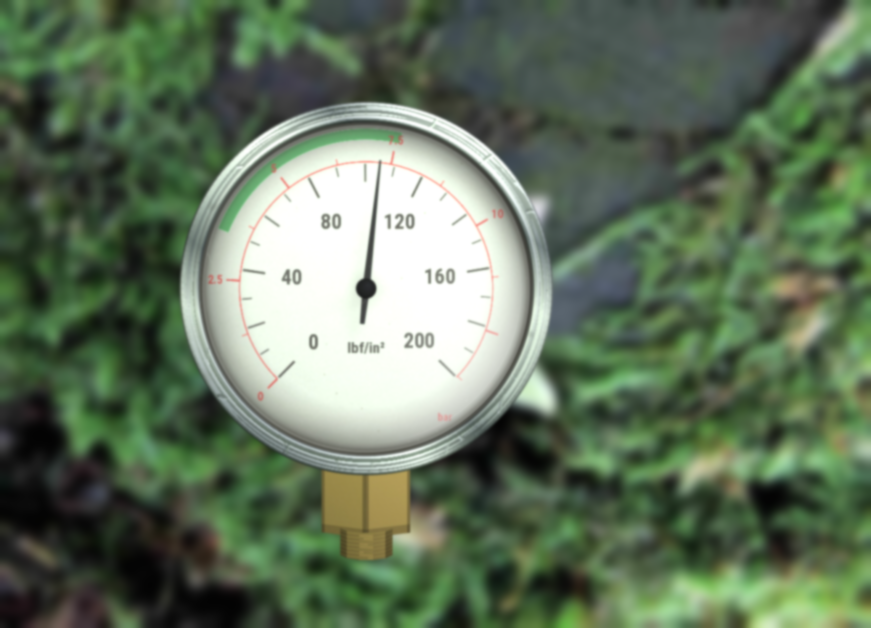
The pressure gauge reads 105 psi
